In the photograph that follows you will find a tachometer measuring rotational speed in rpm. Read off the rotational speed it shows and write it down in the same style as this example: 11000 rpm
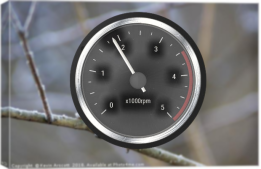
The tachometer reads 1875 rpm
